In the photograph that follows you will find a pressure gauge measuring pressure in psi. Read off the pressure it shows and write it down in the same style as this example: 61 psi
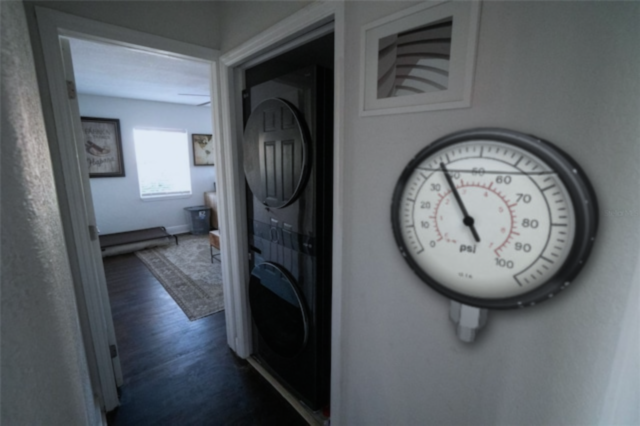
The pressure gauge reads 38 psi
